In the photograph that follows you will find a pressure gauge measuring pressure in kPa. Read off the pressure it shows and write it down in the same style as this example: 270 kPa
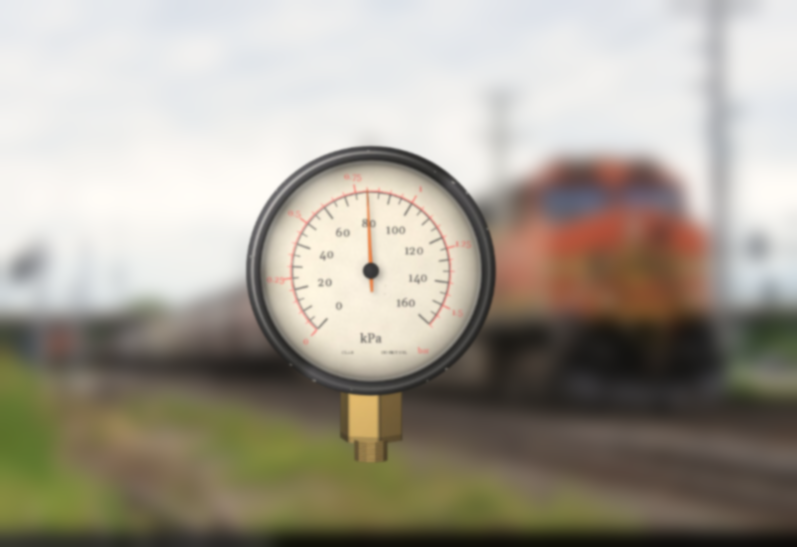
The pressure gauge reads 80 kPa
